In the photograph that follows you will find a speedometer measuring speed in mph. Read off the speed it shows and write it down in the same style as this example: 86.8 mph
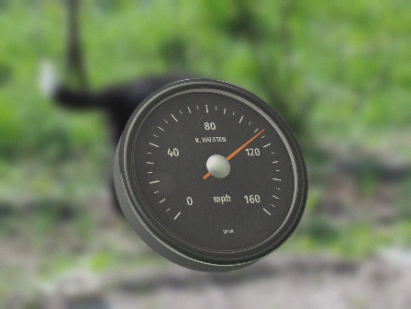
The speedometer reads 112.5 mph
